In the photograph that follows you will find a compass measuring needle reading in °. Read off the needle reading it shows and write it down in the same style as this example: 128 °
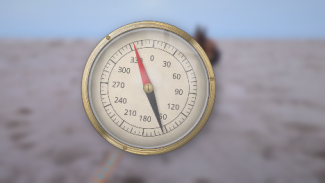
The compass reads 335 °
